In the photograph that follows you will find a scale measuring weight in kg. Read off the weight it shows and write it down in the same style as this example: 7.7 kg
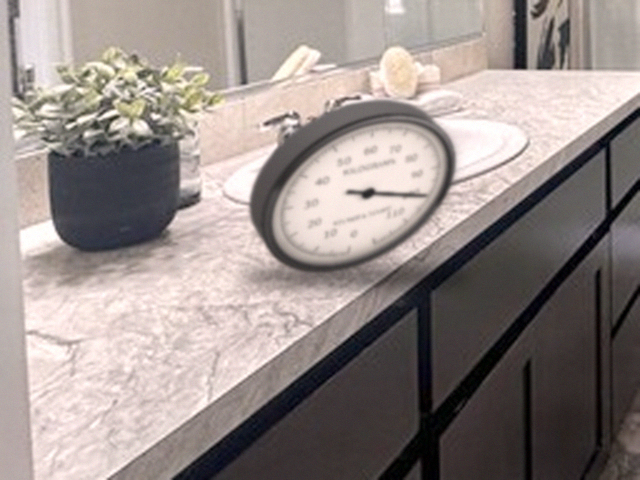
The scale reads 100 kg
